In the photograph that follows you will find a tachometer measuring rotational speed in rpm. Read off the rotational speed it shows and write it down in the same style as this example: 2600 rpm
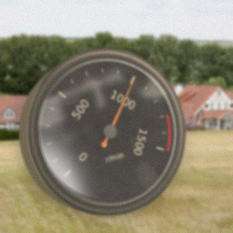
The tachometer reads 1000 rpm
